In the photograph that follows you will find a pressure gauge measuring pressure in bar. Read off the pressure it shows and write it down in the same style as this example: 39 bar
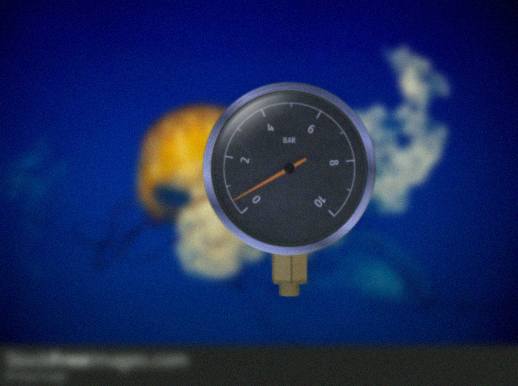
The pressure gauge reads 0.5 bar
